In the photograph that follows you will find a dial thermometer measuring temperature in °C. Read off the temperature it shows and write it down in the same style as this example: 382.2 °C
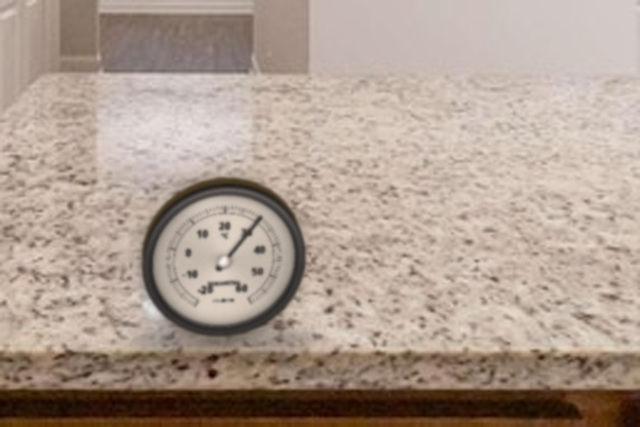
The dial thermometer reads 30 °C
